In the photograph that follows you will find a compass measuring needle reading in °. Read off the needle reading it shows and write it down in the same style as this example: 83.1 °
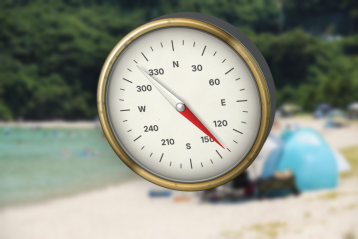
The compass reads 140 °
